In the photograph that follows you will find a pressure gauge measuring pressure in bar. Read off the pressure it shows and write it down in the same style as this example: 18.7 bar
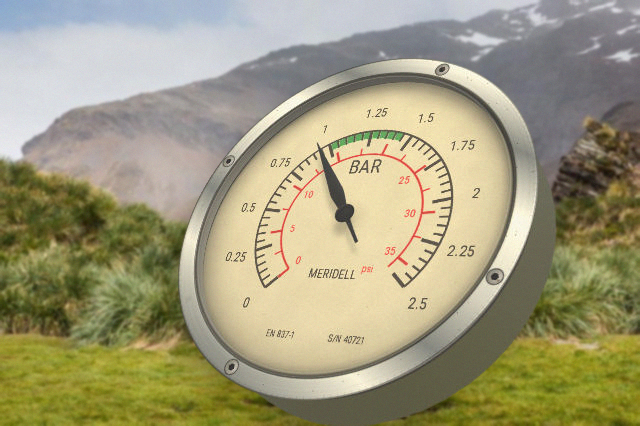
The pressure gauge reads 0.95 bar
